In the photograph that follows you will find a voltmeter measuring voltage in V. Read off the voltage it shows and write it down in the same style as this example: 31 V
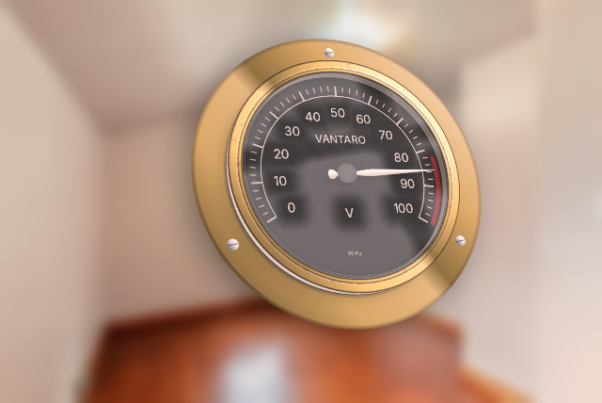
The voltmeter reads 86 V
